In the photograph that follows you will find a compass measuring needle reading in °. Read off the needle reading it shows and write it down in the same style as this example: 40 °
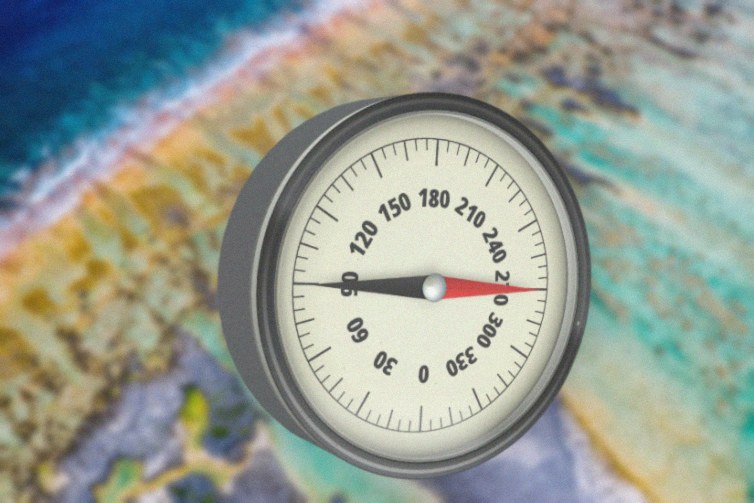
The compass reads 270 °
